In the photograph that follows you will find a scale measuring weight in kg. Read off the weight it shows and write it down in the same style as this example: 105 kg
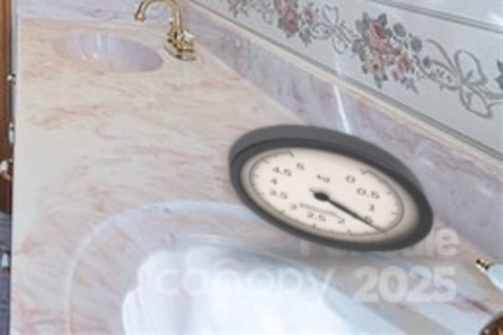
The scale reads 1.5 kg
